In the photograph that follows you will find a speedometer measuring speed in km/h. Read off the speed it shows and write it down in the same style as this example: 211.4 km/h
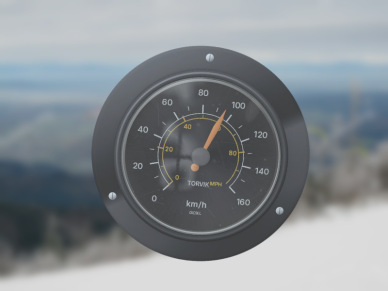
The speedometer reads 95 km/h
